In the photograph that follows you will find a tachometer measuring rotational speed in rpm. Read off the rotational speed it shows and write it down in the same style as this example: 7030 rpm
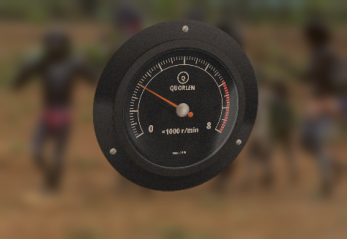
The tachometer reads 2000 rpm
